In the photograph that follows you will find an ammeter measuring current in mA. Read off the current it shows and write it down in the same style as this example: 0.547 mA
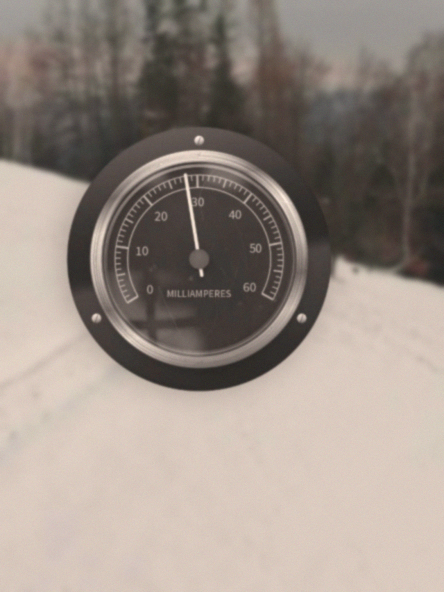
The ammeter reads 28 mA
